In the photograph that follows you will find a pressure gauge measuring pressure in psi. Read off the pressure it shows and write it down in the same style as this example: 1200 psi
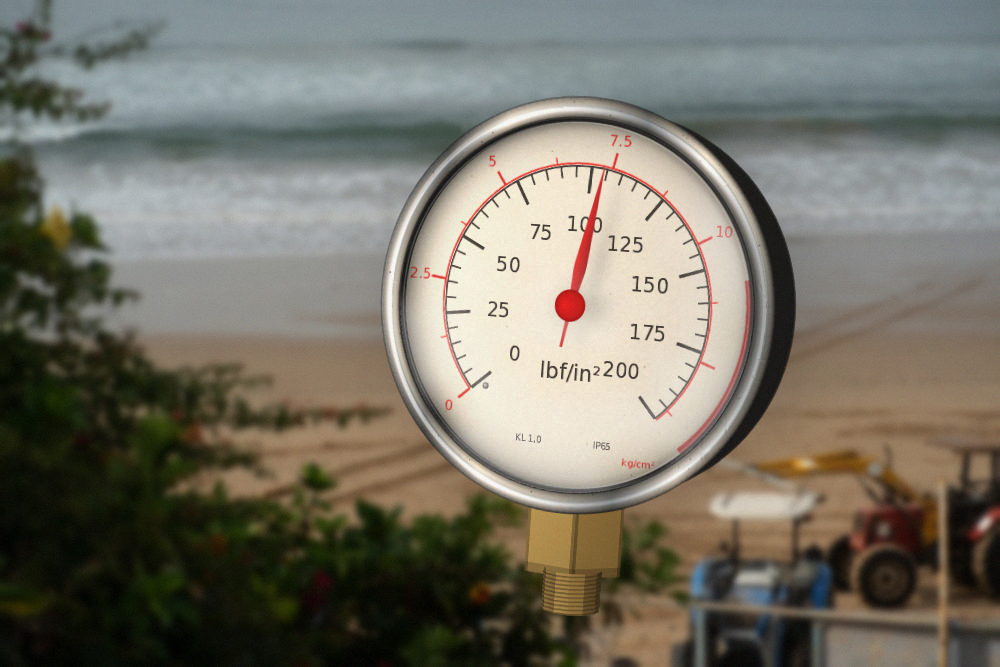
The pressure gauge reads 105 psi
